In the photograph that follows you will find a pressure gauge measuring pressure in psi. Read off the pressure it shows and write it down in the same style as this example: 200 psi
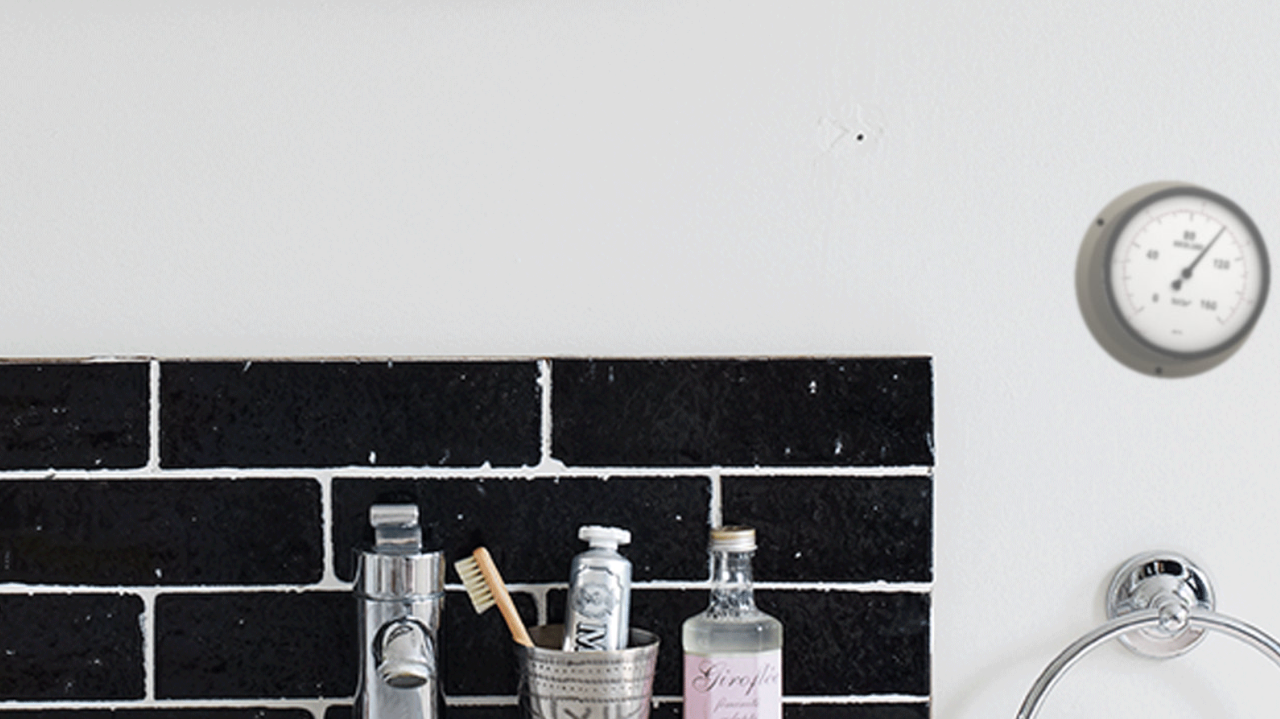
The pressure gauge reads 100 psi
